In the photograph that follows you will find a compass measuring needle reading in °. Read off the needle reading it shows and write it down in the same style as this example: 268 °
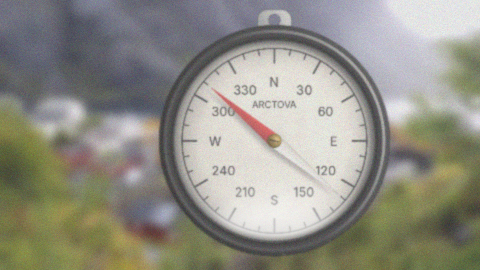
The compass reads 310 °
